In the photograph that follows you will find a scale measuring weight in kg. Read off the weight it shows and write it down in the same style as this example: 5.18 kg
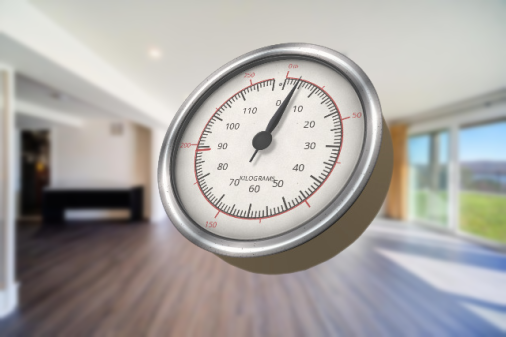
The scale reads 5 kg
